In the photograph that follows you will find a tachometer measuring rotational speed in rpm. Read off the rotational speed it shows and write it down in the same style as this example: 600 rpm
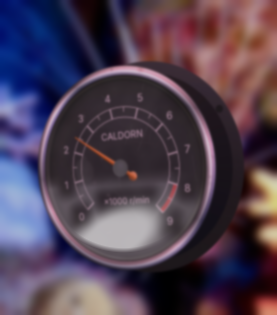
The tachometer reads 2500 rpm
